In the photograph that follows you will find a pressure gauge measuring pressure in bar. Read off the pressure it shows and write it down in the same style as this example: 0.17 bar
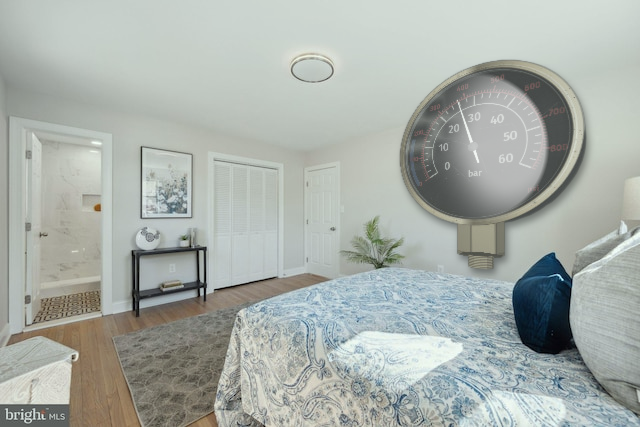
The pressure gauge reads 26 bar
